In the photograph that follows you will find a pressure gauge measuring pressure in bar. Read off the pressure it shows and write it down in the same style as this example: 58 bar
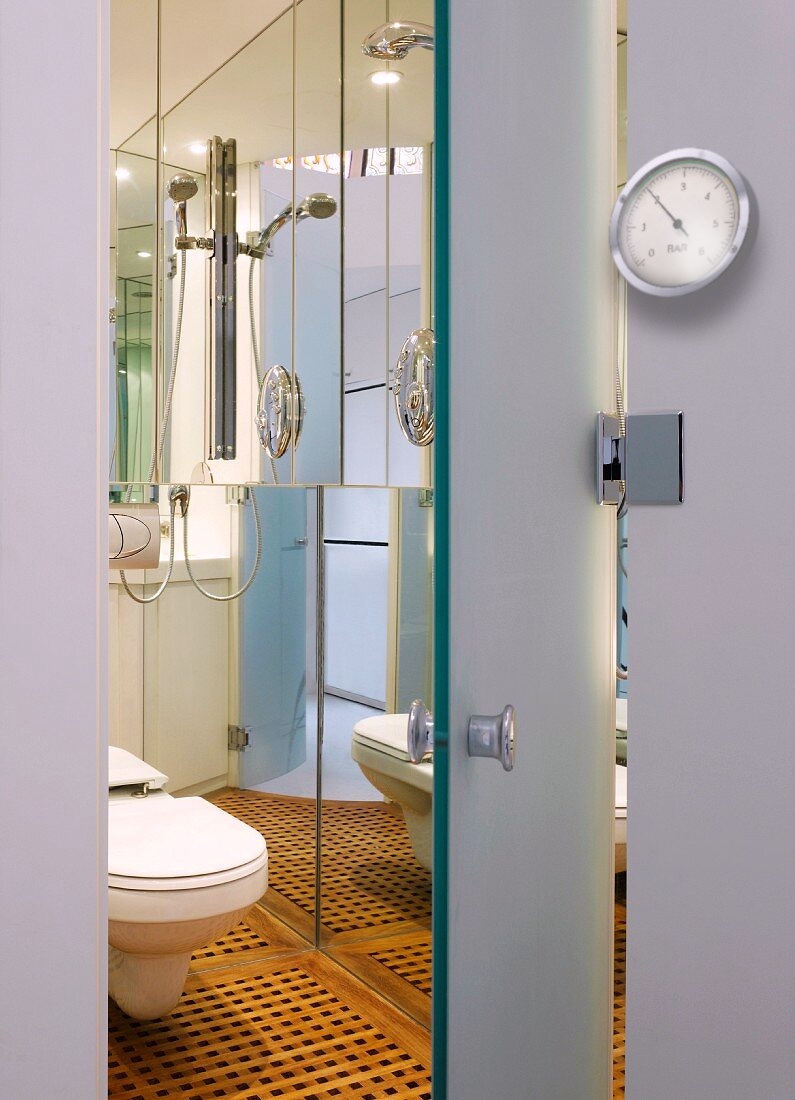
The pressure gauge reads 2 bar
